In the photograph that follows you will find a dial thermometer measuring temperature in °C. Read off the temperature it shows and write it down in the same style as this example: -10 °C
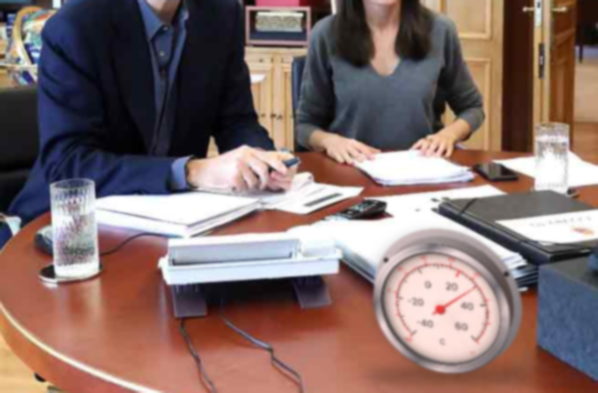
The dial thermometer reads 30 °C
